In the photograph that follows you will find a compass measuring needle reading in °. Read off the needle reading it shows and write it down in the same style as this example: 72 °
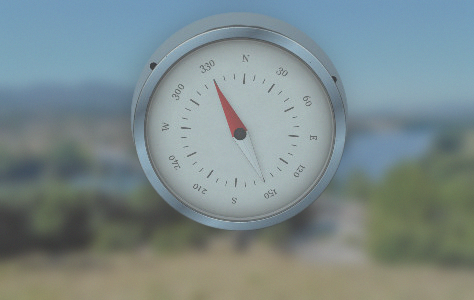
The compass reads 330 °
